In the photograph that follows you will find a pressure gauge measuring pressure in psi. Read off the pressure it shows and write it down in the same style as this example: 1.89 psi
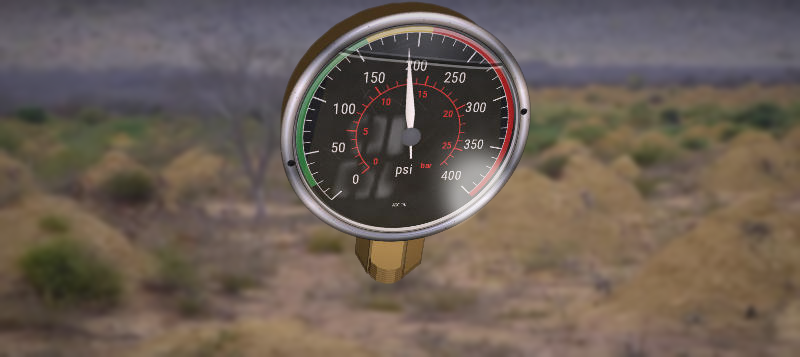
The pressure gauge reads 190 psi
